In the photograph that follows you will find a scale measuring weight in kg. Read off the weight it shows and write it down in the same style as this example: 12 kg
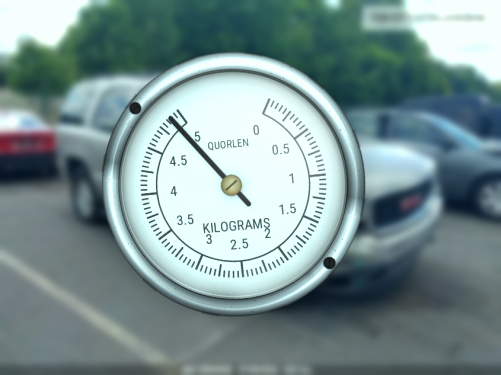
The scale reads 4.9 kg
